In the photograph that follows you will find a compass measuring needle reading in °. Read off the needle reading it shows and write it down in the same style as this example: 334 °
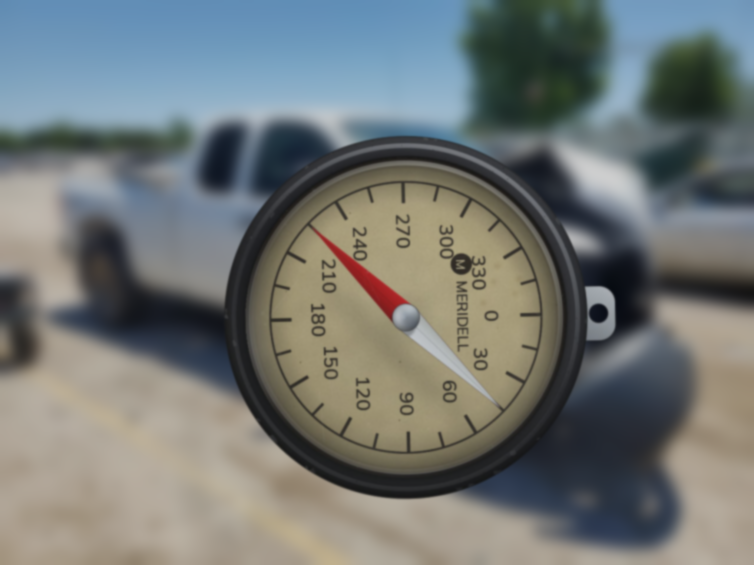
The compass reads 225 °
